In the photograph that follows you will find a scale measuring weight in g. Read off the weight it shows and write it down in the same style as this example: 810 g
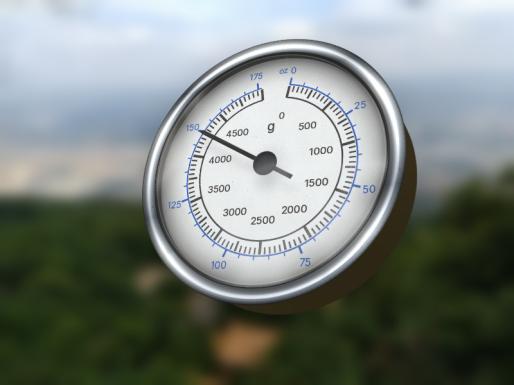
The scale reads 4250 g
